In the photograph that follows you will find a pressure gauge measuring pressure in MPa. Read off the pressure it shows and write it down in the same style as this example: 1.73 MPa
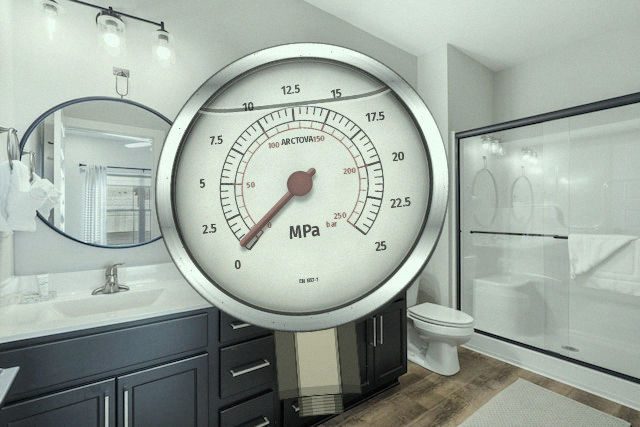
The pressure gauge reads 0.5 MPa
